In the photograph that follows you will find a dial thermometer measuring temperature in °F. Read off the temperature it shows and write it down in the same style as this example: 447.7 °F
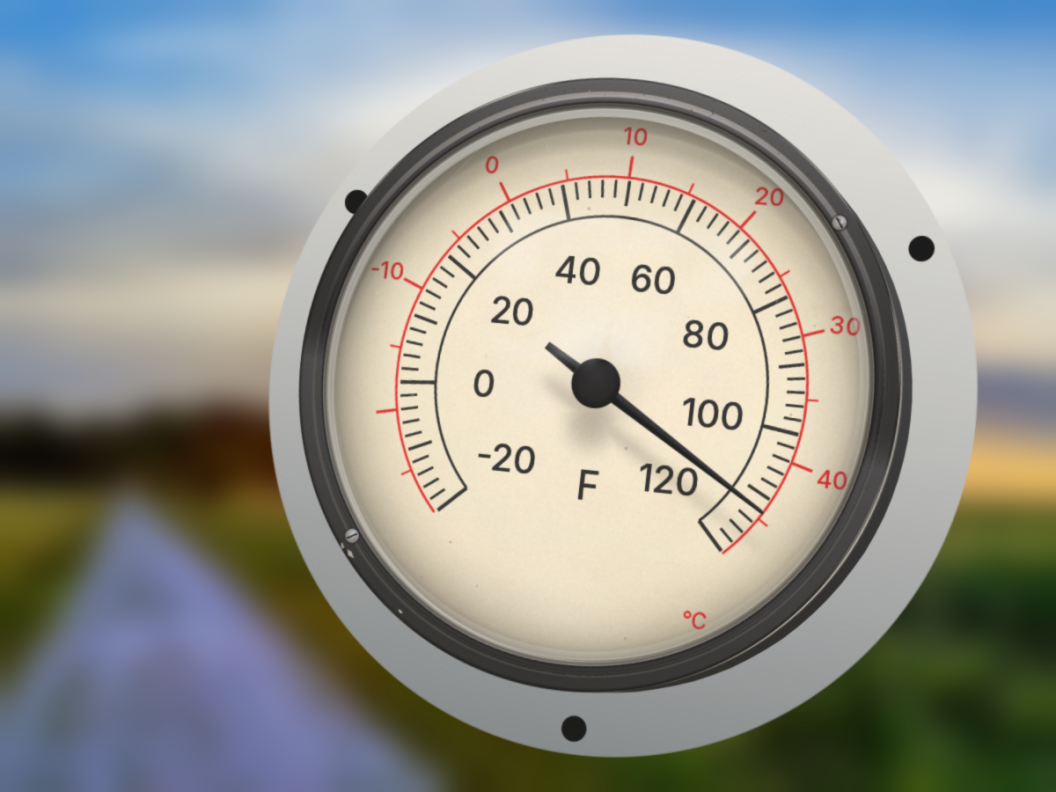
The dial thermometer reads 112 °F
